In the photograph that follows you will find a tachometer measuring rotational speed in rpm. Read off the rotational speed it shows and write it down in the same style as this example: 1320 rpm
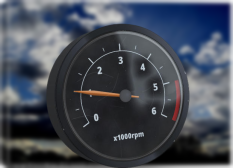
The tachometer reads 1000 rpm
